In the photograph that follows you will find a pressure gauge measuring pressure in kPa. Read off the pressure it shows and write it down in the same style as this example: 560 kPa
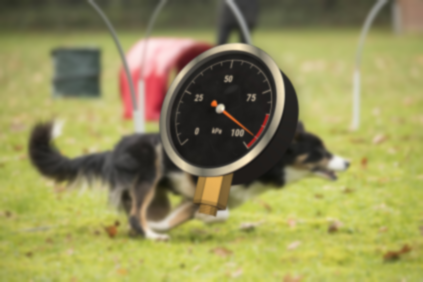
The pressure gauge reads 95 kPa
